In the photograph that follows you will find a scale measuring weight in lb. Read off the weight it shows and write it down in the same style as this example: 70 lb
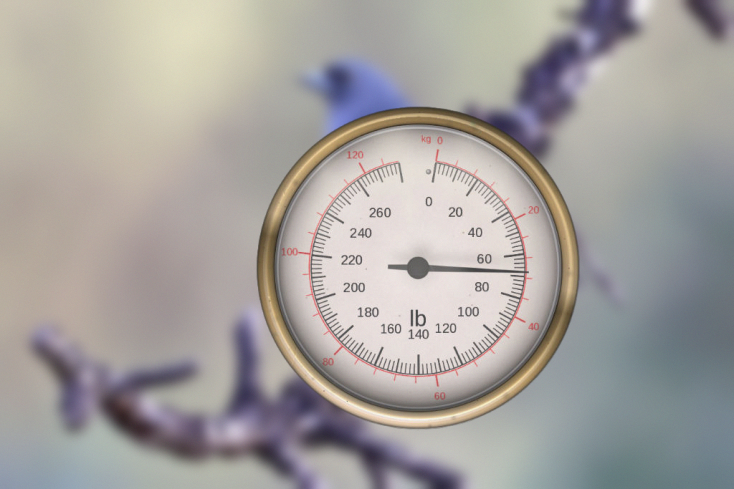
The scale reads 68 lb
